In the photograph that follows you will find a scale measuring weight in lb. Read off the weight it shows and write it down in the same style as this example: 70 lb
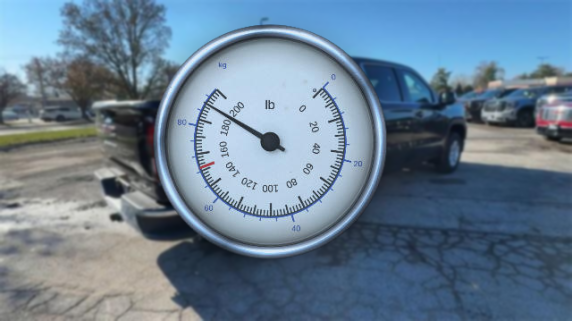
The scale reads 190 lb
